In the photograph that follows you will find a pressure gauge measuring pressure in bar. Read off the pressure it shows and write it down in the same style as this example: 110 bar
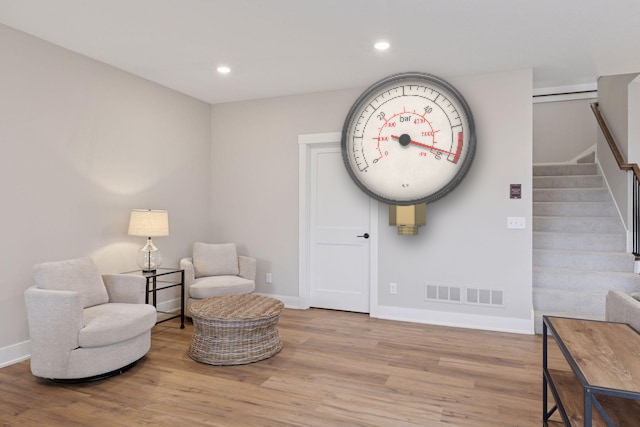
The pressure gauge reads 58 bar
